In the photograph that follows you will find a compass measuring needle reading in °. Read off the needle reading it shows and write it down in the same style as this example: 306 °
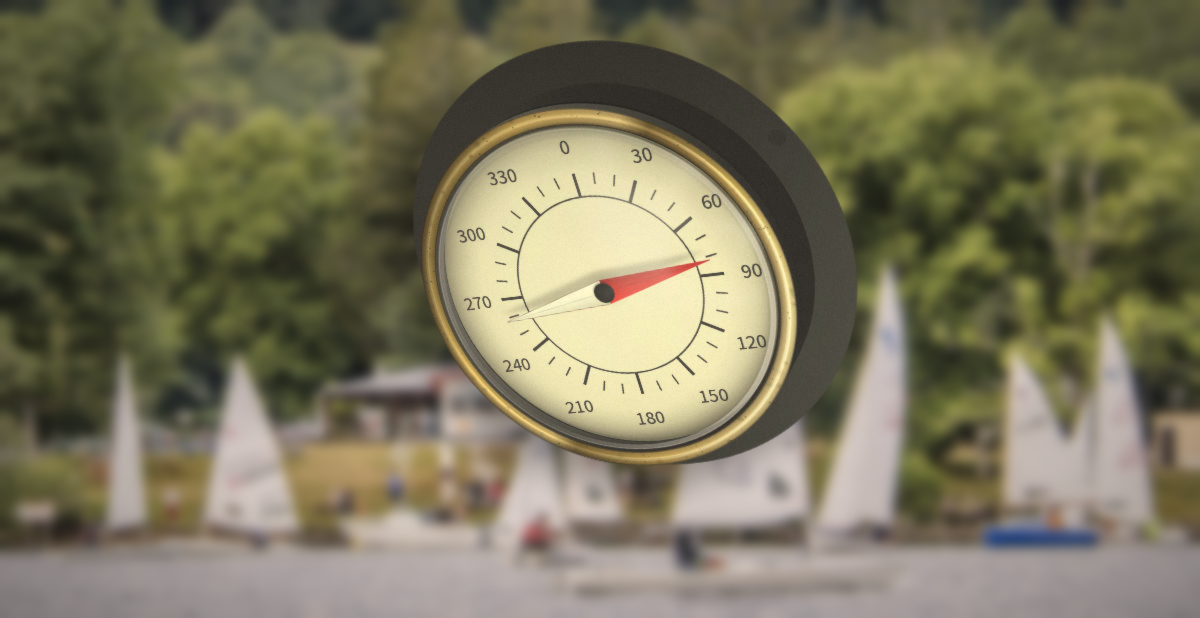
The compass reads 80 °
